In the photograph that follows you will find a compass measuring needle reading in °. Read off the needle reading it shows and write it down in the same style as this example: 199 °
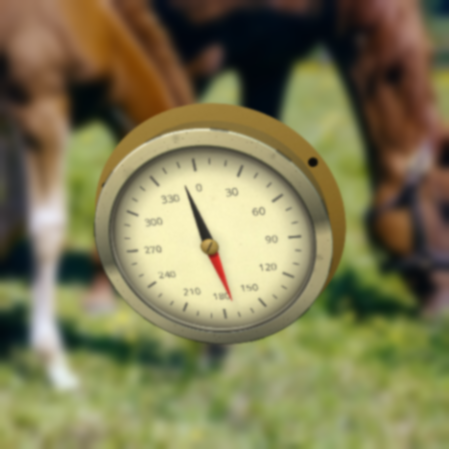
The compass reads 170 °
